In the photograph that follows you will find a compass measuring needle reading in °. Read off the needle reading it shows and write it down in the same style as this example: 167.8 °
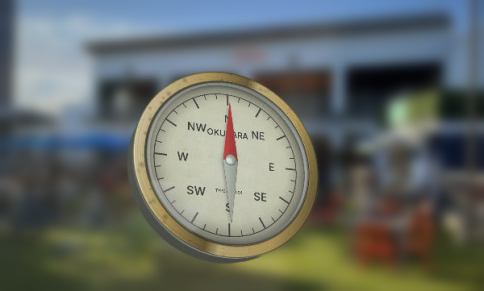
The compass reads 0 °
